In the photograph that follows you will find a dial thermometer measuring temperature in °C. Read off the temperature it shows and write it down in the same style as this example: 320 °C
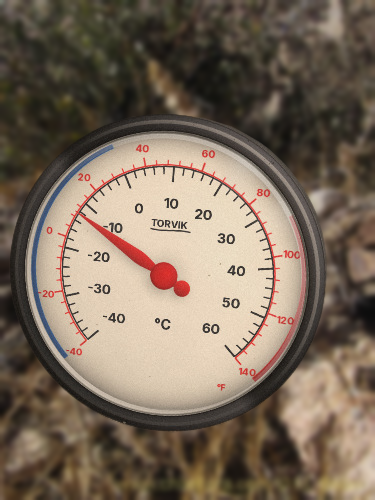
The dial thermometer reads -12 °C
